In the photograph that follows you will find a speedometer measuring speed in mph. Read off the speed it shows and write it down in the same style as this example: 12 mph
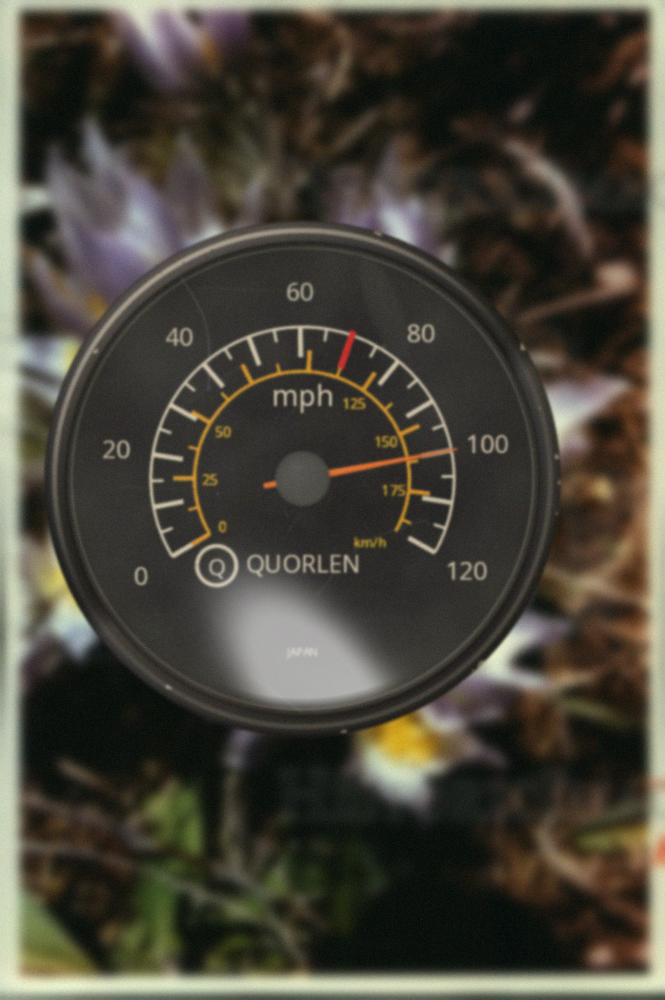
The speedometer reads 100 mph
